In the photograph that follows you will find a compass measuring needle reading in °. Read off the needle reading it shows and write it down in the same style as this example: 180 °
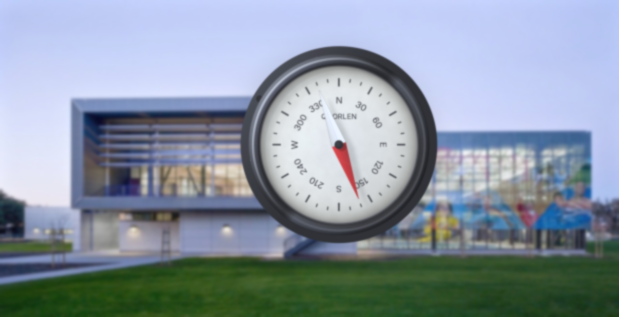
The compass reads 160 °
